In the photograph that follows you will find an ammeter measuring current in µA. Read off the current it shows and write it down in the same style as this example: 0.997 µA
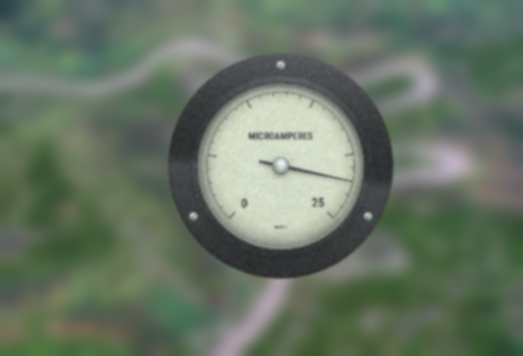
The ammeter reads 22 µA
